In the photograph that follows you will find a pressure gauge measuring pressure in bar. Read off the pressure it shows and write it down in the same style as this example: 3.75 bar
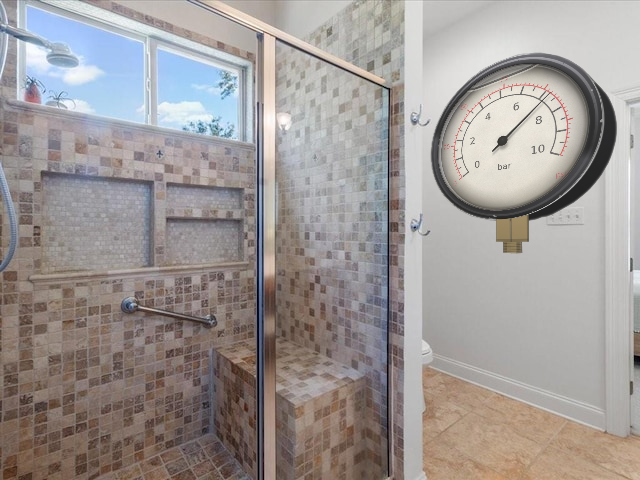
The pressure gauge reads 7.25 bar
